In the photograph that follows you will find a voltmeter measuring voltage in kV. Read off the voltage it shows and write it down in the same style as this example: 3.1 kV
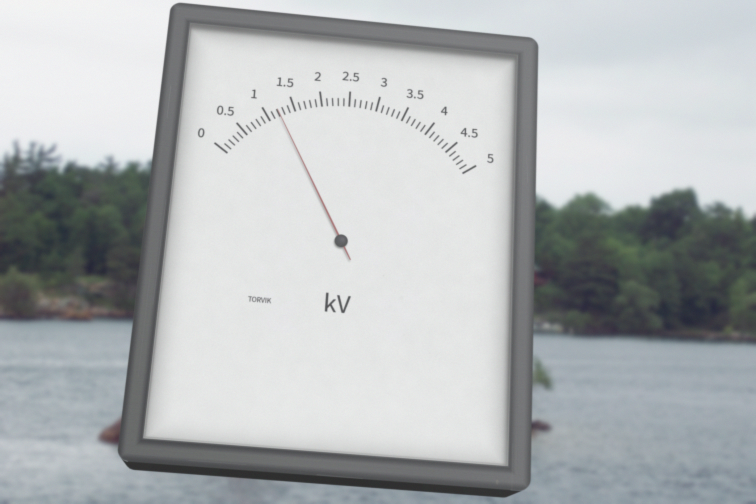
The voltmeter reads 1.2 kV
